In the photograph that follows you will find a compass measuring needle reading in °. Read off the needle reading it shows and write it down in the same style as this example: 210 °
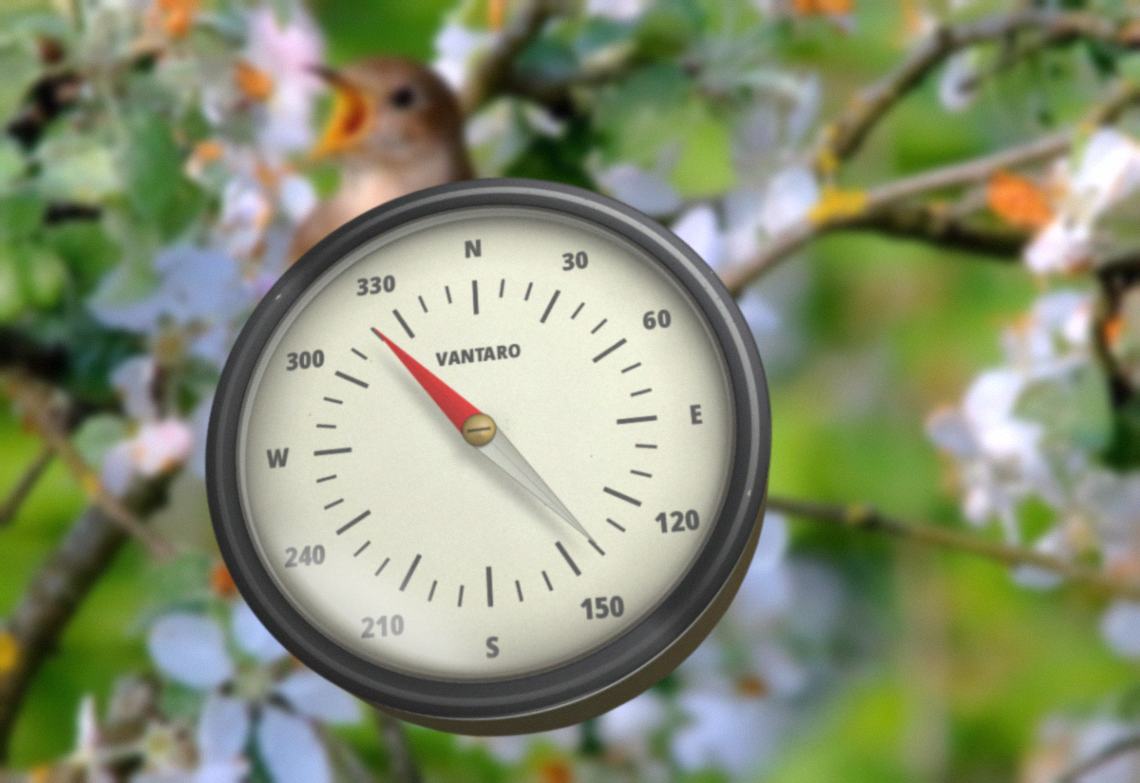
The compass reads 320 °
